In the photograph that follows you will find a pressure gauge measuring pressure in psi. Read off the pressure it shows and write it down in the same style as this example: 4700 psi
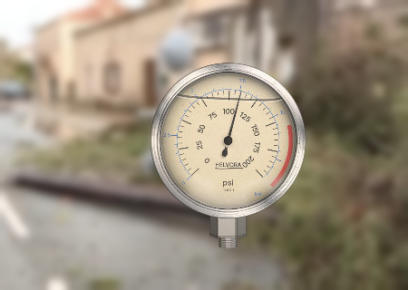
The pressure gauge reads 110 psi
